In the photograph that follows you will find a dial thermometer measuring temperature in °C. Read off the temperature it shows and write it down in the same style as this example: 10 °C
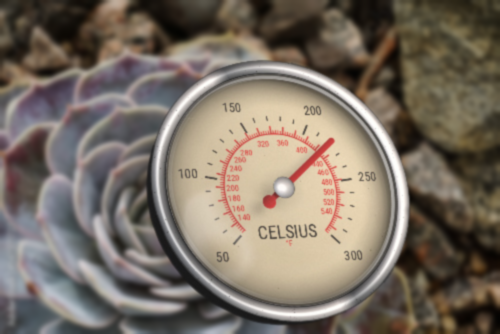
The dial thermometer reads 220 °C
